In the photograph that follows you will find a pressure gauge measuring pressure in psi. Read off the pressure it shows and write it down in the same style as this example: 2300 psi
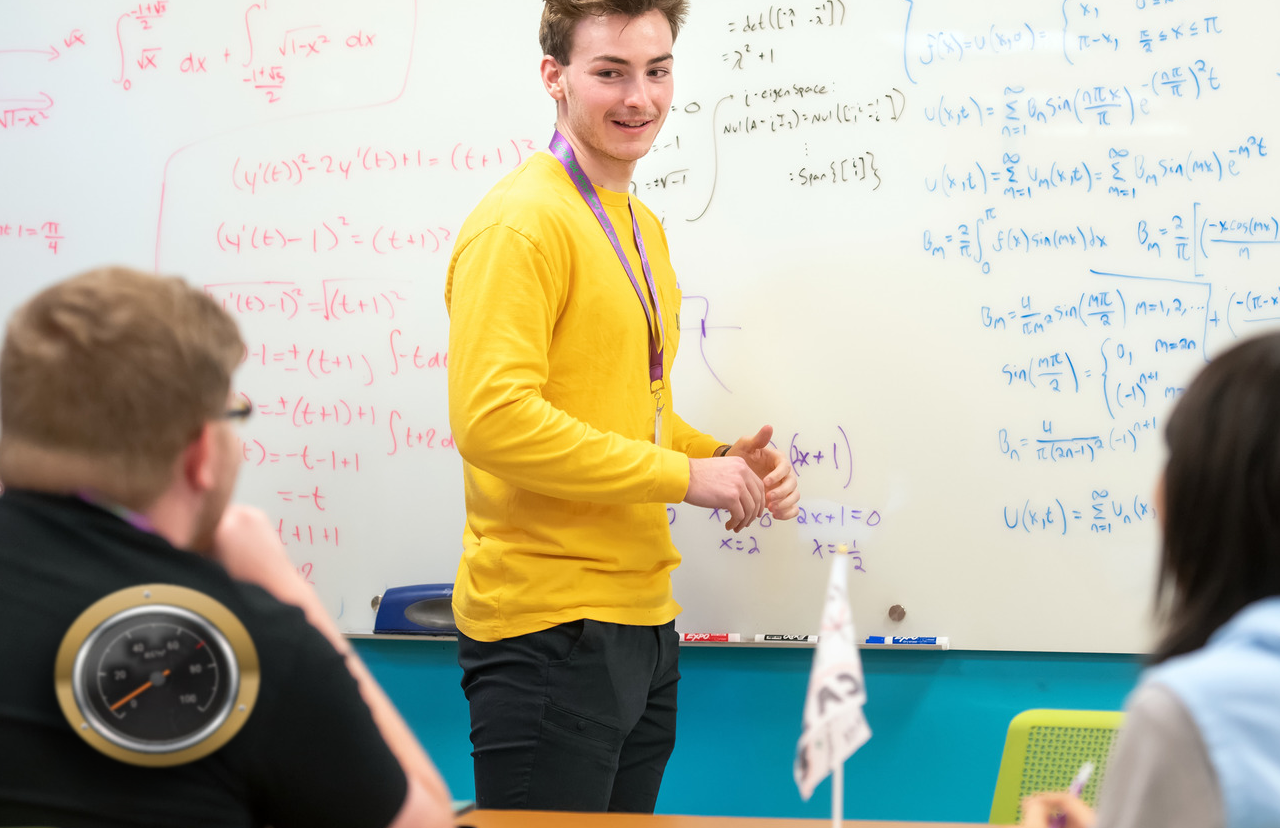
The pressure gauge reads 5 psi
